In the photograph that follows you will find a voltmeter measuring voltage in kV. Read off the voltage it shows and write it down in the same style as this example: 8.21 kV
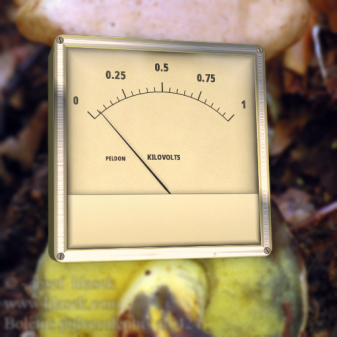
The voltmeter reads 0.05 kV
